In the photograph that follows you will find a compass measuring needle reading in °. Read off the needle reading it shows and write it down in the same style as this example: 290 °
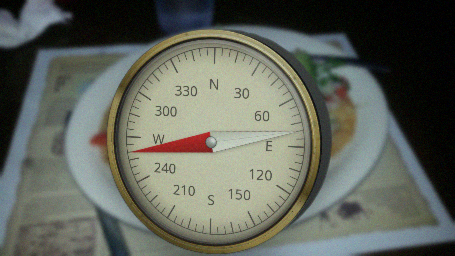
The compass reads 260 °
